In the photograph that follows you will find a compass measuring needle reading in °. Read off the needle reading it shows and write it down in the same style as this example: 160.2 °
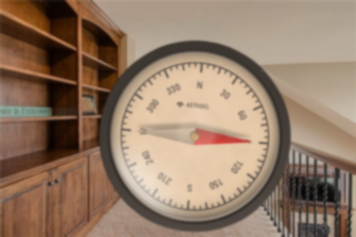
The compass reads 90 °
